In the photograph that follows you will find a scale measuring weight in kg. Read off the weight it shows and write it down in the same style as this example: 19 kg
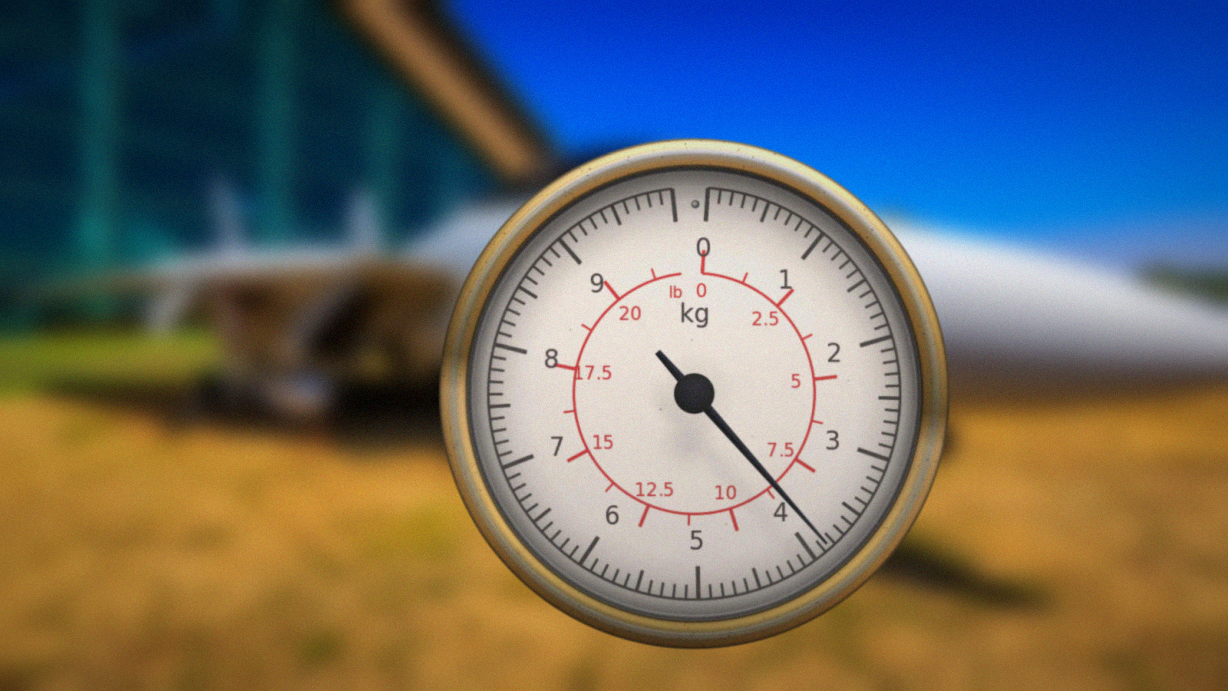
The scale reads 3.85 kg
